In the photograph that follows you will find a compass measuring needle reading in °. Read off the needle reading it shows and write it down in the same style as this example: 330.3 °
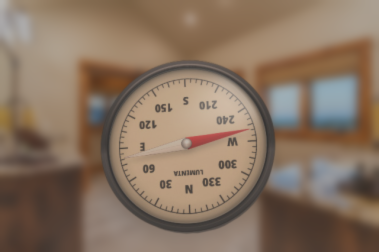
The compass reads 260 °
